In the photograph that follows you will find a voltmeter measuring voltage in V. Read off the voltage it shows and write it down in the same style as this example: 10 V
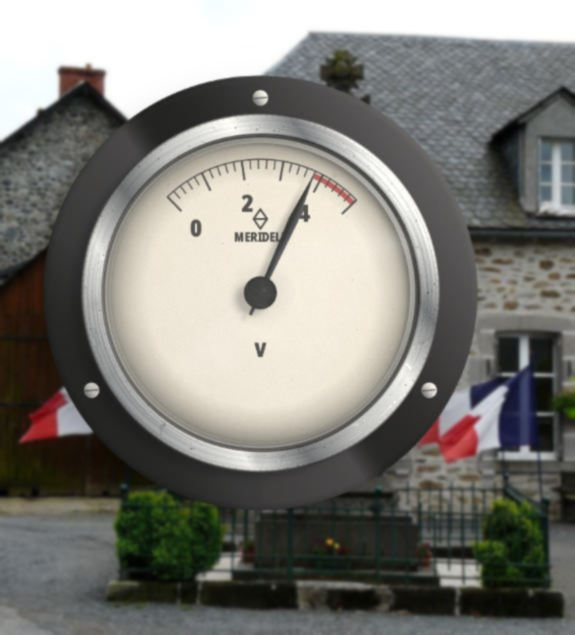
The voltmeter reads 3.8 V
